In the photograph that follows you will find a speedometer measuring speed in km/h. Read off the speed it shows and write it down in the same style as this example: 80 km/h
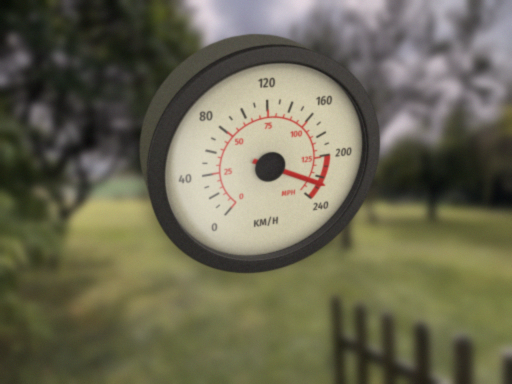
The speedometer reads 225 km/h
